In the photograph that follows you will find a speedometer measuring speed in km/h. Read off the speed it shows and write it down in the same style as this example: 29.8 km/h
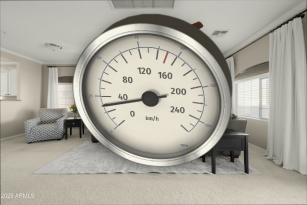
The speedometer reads 30 km/h
